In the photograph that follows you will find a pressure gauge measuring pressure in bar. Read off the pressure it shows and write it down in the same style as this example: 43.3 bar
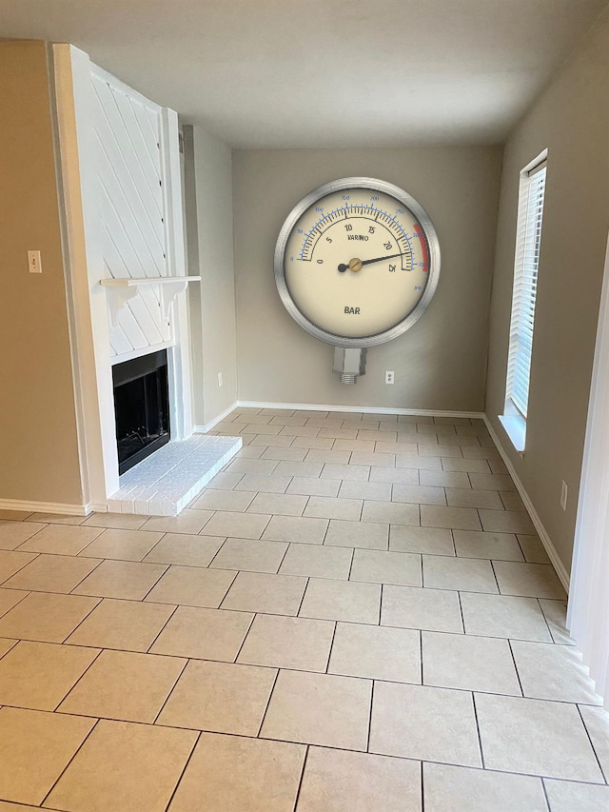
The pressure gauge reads 22.5 bar
